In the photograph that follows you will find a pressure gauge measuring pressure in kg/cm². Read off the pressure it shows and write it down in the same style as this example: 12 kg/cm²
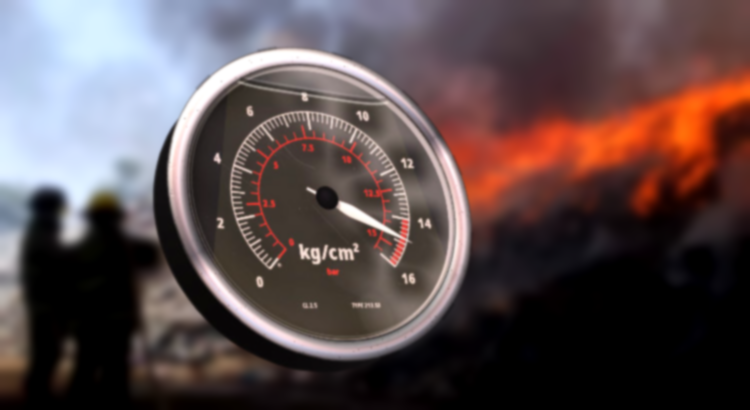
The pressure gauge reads 15 kg/cm²
